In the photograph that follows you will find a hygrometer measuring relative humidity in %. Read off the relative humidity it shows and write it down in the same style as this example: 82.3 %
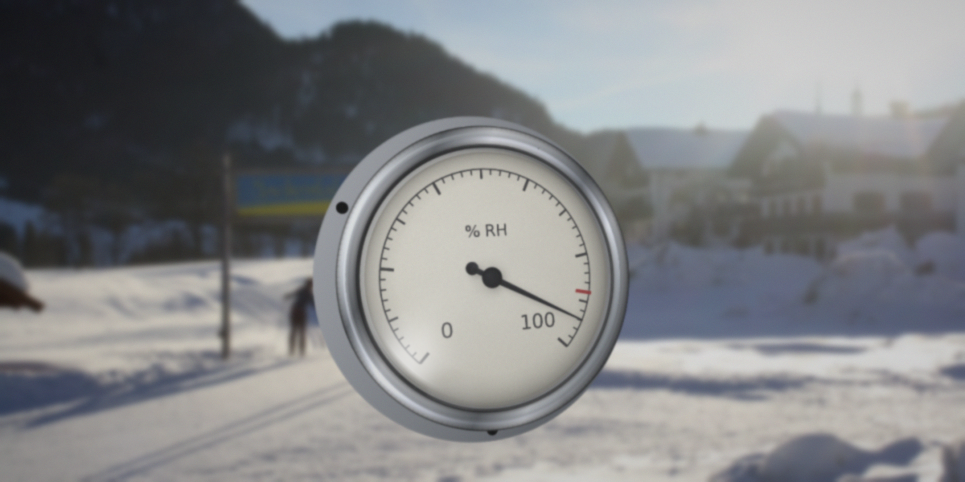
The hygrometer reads 94 %
